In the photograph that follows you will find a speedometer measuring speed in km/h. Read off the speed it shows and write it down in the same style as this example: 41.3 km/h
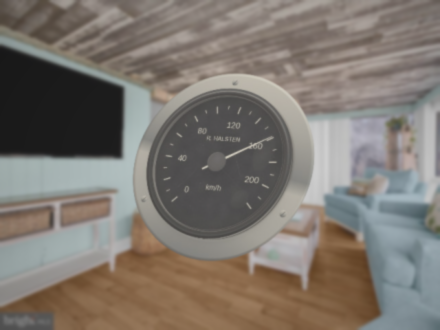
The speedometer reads 160 km/h
